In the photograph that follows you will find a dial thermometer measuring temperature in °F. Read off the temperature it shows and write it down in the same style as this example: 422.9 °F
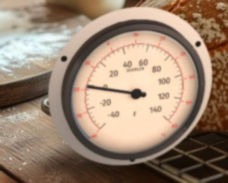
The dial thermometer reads 0 °F
